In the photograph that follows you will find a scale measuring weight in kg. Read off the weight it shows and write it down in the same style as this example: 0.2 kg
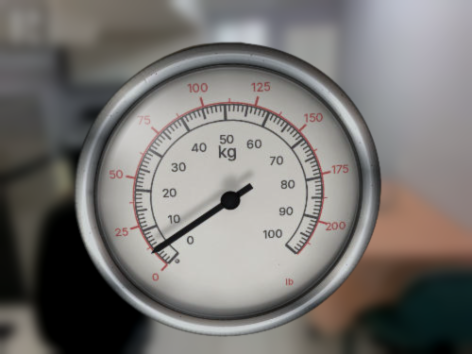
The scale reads 5 kg
